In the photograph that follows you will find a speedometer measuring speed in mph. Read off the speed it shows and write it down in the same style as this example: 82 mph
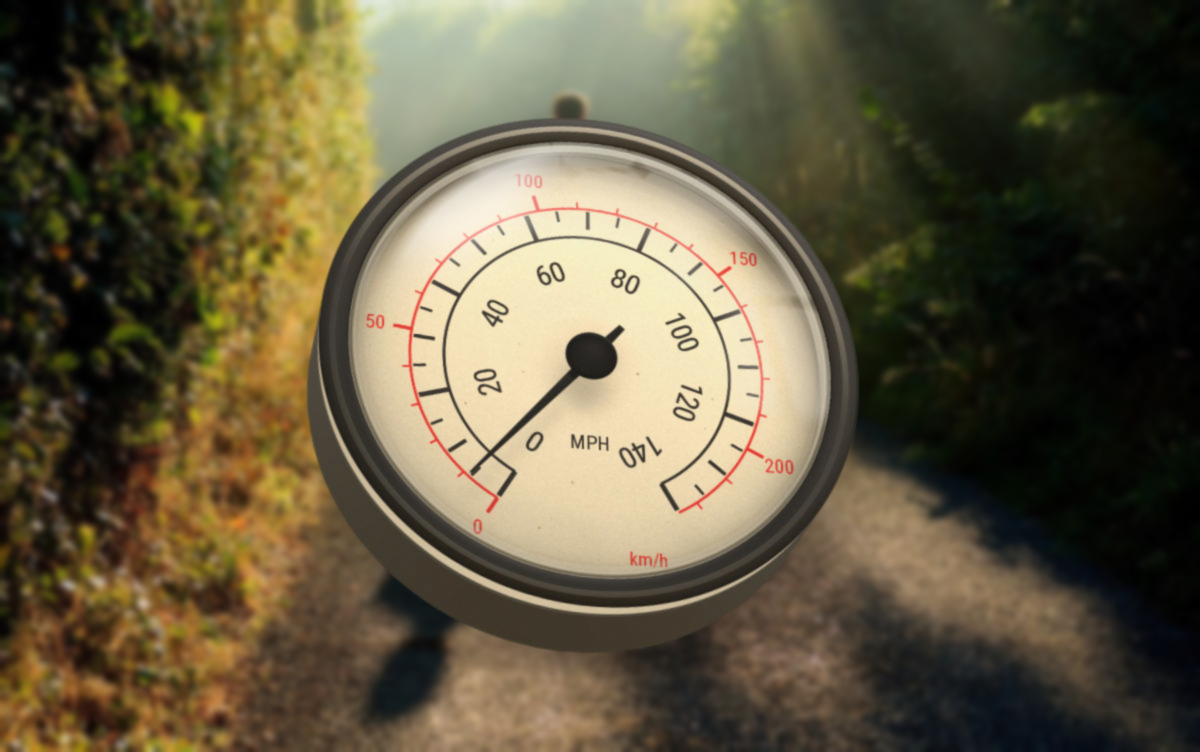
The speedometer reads 5 mph
